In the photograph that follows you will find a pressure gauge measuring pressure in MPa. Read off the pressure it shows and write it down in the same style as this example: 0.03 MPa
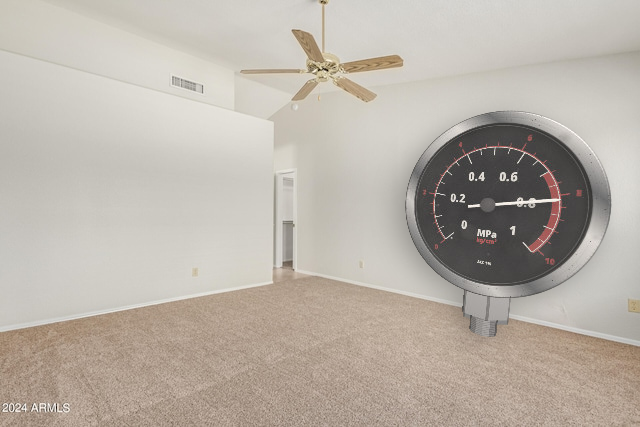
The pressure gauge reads 0.8 MPa
